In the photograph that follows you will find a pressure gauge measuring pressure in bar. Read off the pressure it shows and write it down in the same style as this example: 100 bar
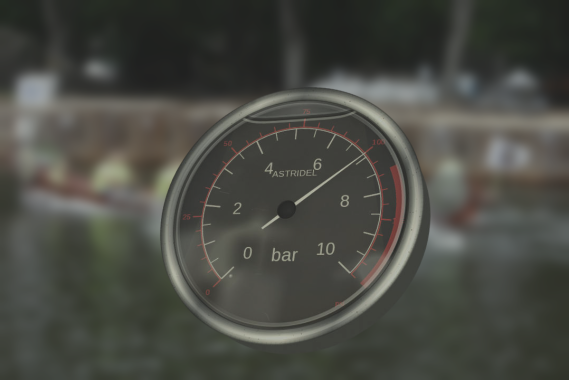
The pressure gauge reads 7 bar
